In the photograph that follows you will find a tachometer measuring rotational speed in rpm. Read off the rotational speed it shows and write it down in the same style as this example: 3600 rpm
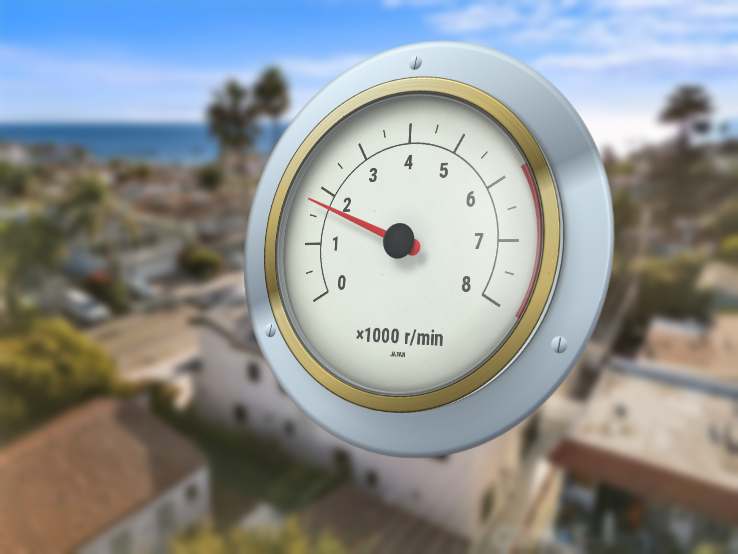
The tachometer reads 1750 rpm
